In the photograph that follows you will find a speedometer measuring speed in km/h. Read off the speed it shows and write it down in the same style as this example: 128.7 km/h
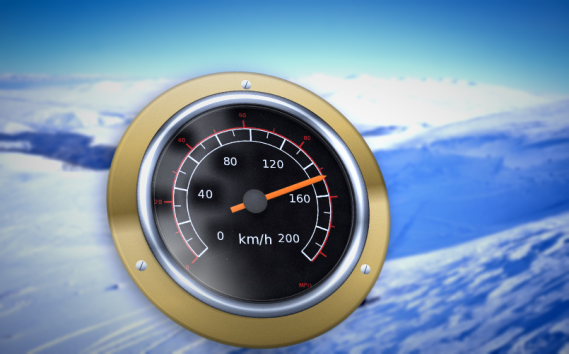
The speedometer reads 150 km/h
